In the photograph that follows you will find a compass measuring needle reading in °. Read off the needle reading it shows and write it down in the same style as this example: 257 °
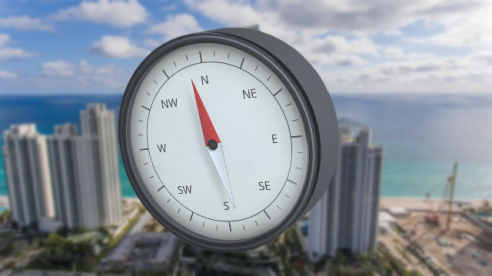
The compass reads 350 °
